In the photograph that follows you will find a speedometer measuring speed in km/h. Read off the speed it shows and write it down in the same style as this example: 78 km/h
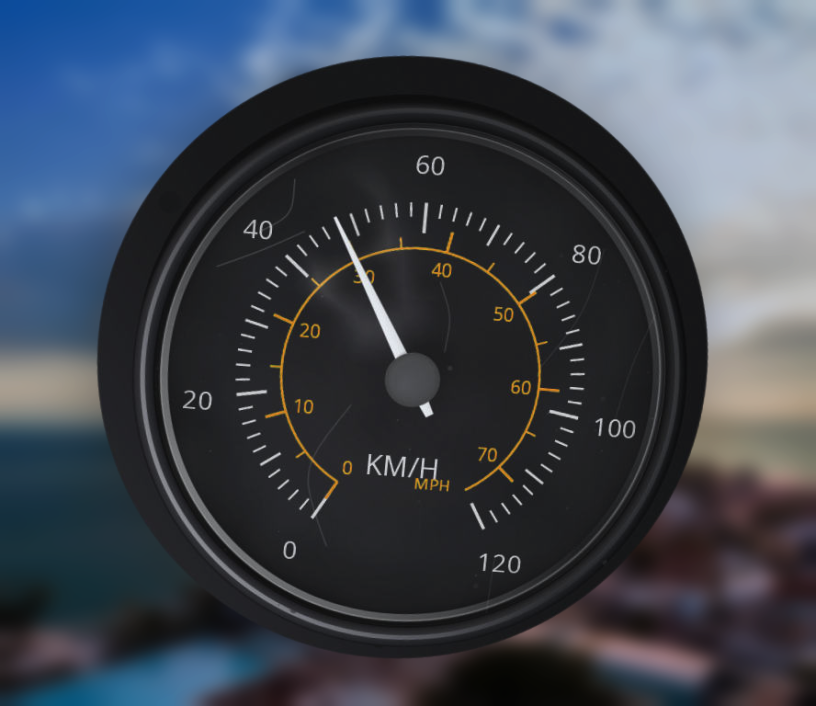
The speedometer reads 48 km/h
